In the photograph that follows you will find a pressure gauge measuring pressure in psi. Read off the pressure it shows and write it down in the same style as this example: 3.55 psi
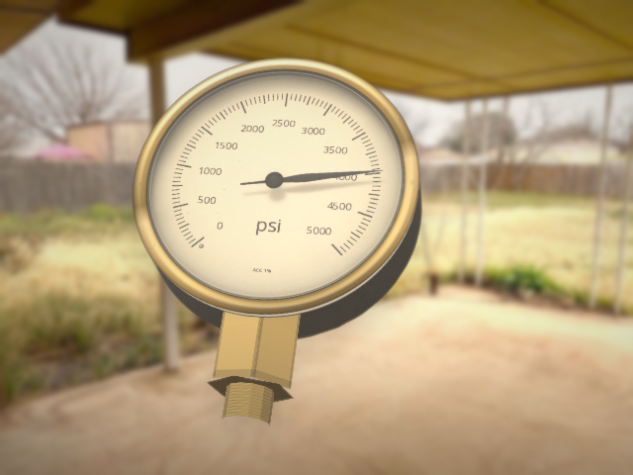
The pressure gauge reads 4000 psi
